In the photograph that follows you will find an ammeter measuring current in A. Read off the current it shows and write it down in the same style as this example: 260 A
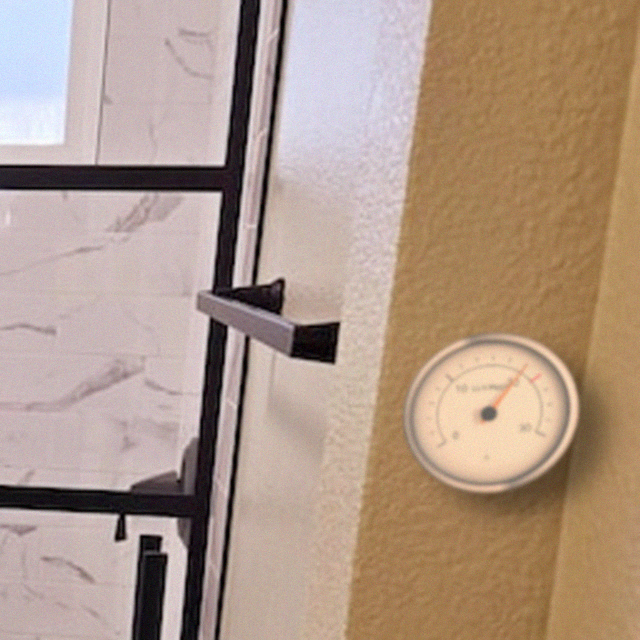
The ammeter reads 20 A
